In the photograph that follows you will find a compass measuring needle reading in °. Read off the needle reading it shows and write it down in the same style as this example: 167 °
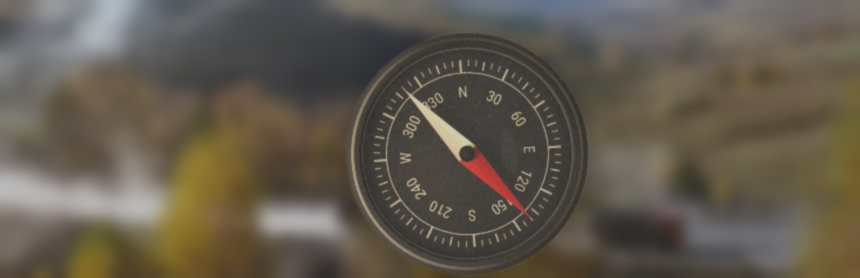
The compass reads 140 °
